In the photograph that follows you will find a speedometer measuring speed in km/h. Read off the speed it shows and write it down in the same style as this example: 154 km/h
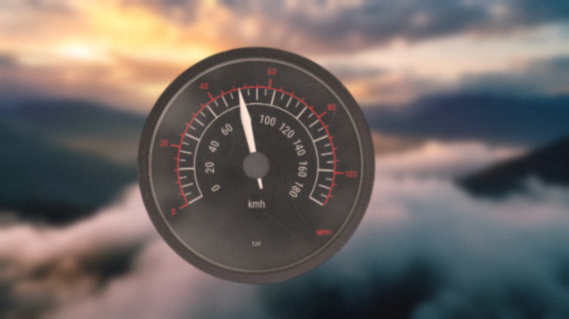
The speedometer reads 80 km/h
